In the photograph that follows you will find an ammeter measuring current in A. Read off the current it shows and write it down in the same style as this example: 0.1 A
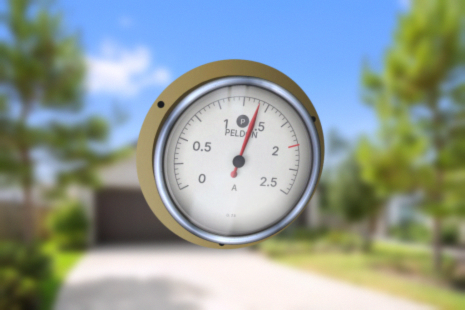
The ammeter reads 1.4 A
